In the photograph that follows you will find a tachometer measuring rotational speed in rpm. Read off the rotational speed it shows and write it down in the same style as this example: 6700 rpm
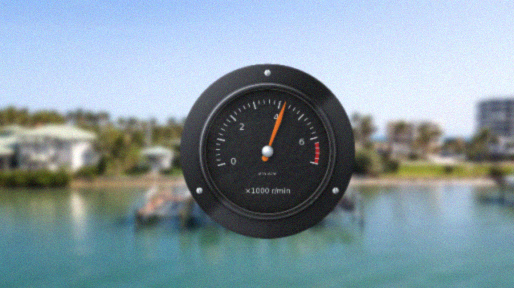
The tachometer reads 4200 rpm
